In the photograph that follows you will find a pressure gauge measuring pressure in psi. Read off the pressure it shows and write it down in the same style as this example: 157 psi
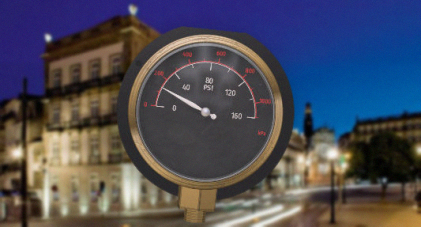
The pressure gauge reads 20 psi
